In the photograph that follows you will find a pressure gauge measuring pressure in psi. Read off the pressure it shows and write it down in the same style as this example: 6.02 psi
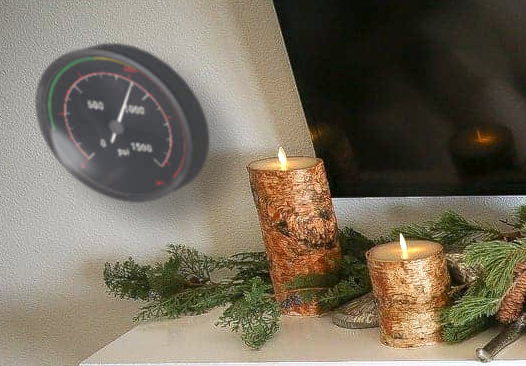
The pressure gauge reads 900 psi
